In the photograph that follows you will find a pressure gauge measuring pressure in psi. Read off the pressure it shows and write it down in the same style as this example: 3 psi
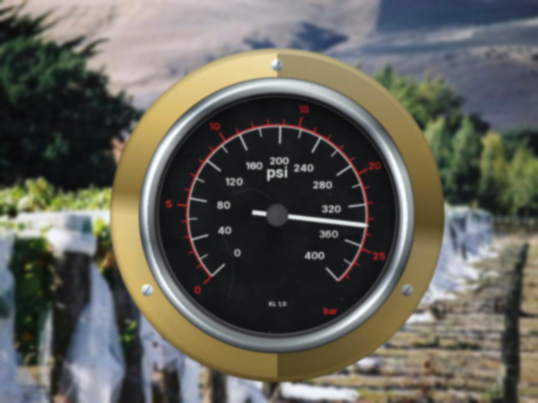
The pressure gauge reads 340 psi
